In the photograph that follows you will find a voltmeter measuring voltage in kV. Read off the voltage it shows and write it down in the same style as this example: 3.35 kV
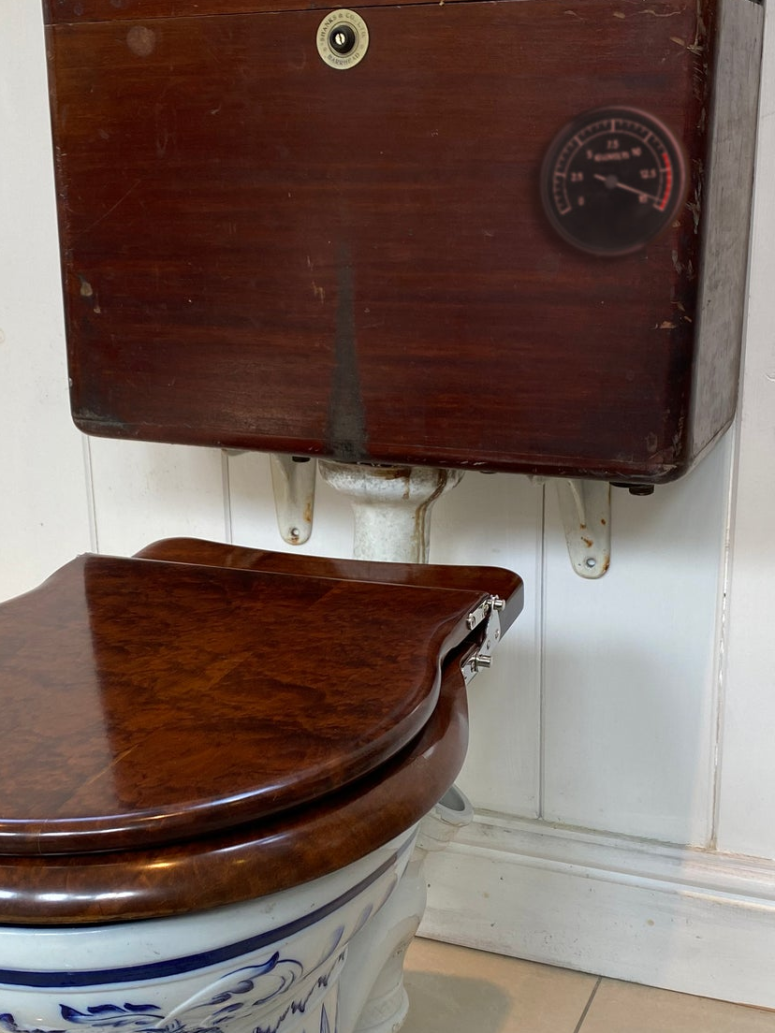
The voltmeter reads 14.5 kV
